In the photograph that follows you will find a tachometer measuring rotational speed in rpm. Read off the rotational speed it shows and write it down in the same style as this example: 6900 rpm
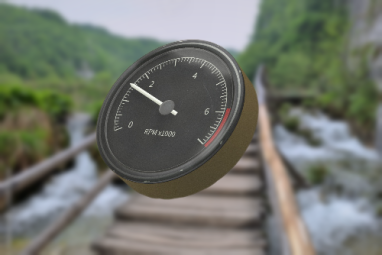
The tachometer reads 1500 rpm
